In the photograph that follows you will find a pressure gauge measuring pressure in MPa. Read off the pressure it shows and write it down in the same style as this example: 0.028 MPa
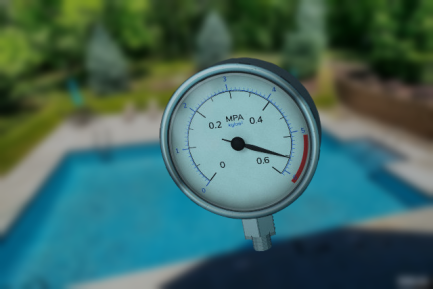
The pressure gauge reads 0.55 MPa
